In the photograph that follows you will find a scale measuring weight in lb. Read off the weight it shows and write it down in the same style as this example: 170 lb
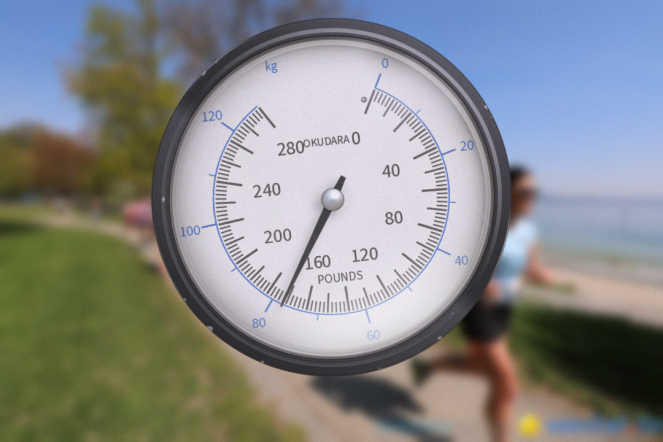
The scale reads 172 lb
